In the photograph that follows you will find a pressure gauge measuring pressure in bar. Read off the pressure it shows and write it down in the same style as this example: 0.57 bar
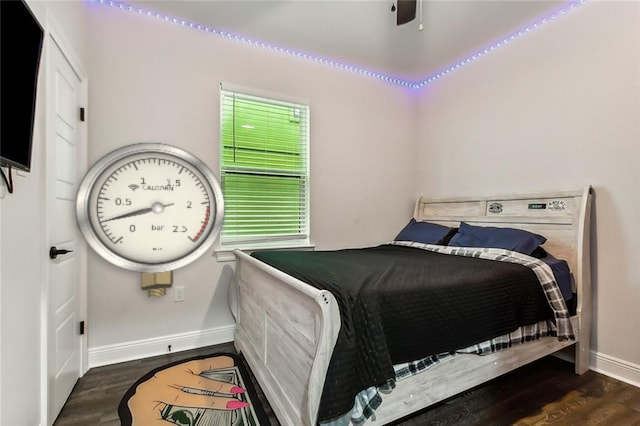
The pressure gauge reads 0.25 bar
